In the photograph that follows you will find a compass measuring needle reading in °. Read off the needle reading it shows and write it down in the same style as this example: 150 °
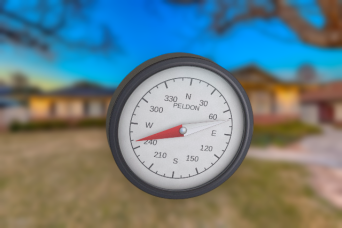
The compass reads 250 °
